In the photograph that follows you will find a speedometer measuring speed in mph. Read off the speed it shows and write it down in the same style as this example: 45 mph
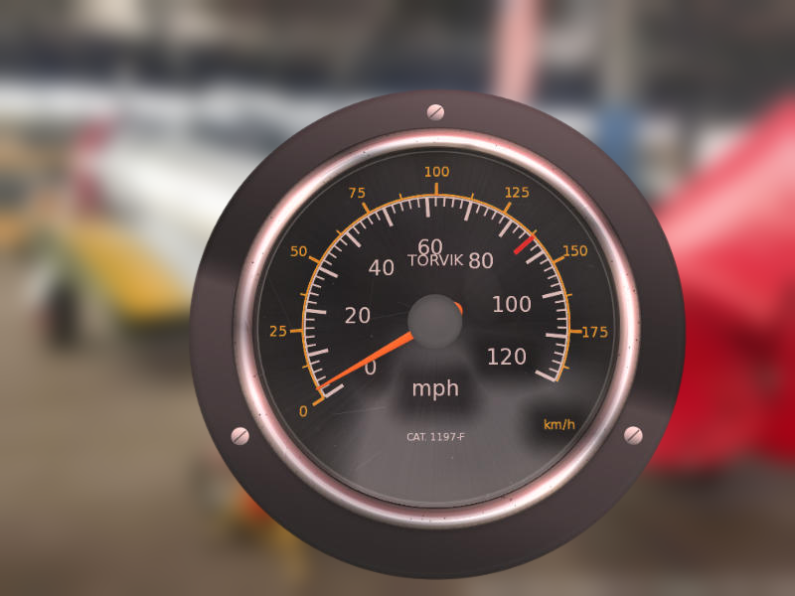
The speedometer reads 2 mph
